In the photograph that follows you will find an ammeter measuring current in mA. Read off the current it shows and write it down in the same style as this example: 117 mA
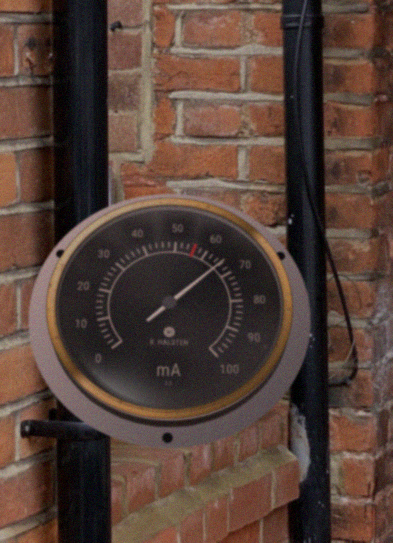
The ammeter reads 66 mA
